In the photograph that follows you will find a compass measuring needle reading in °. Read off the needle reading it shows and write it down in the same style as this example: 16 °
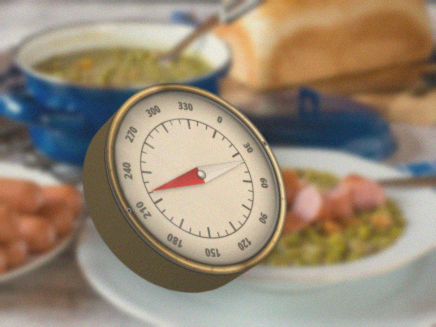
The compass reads 220 °
